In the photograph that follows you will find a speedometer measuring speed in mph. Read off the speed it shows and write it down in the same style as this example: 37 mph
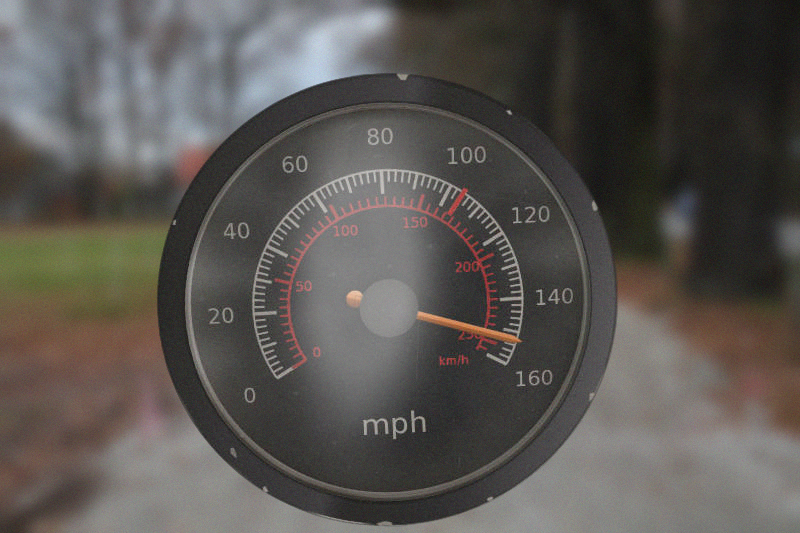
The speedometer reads 152 mph
